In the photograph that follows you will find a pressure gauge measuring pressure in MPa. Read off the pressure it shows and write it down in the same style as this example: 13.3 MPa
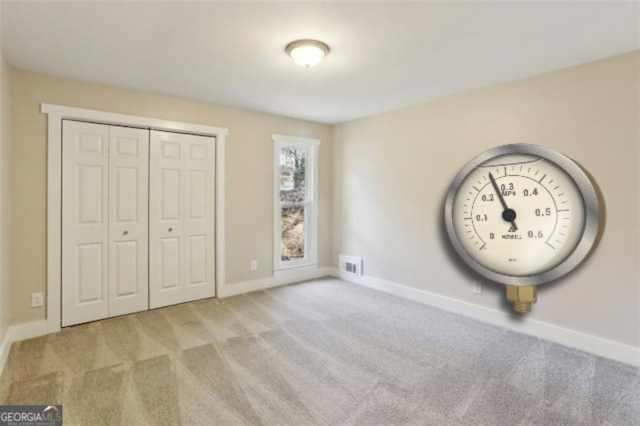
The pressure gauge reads 0.26 MPa
